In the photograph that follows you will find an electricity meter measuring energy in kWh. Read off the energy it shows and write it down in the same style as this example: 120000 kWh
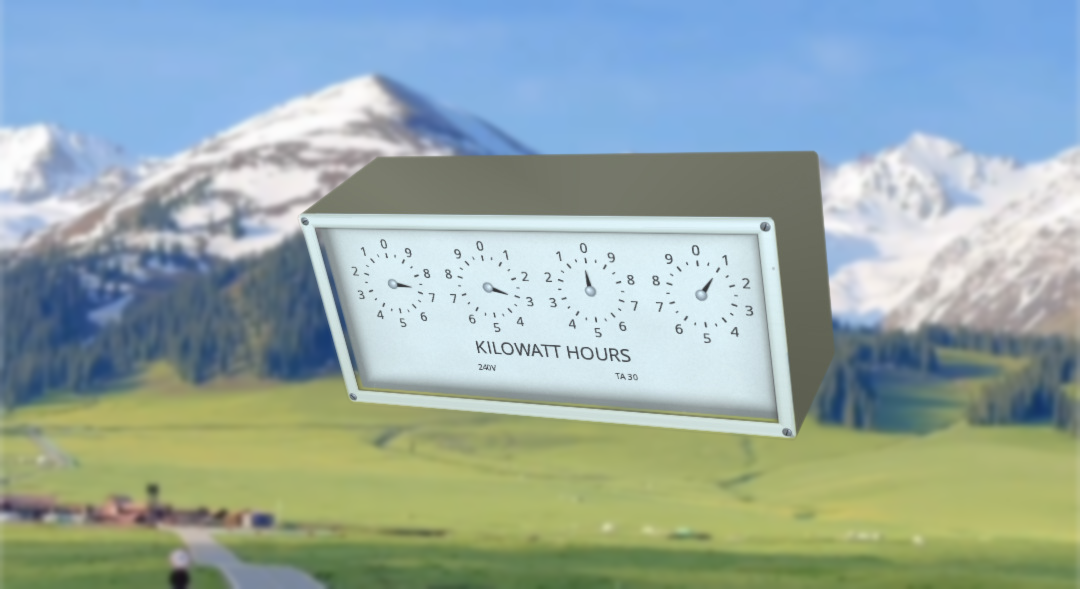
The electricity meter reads 7301 kWh
